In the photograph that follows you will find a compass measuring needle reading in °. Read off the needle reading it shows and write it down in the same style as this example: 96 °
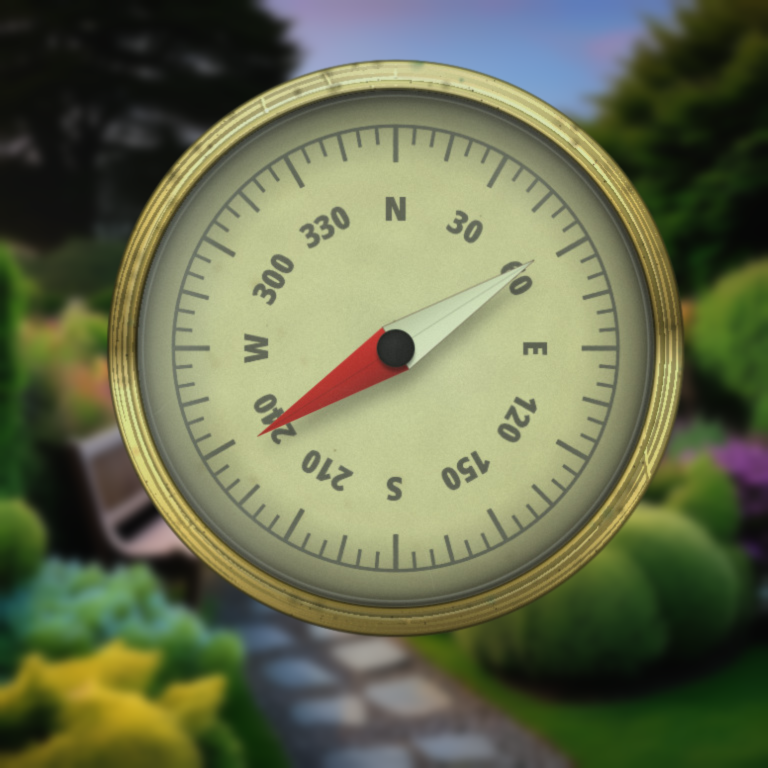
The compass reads 237.5 °
